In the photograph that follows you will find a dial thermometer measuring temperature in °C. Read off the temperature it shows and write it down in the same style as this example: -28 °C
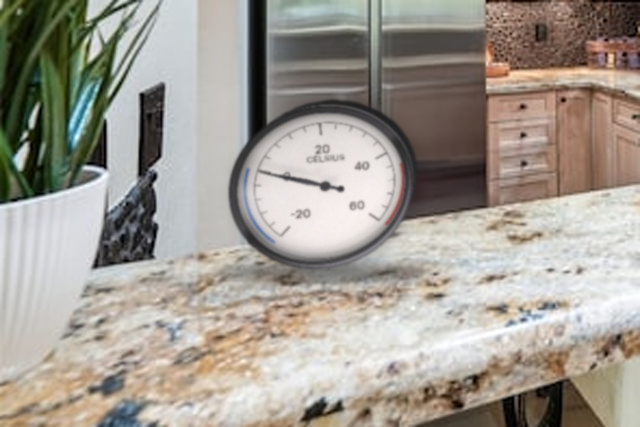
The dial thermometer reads 0 °C
